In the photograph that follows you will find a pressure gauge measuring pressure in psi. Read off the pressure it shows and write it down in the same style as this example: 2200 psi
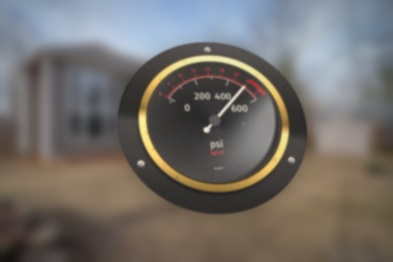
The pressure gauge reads 500 psi
